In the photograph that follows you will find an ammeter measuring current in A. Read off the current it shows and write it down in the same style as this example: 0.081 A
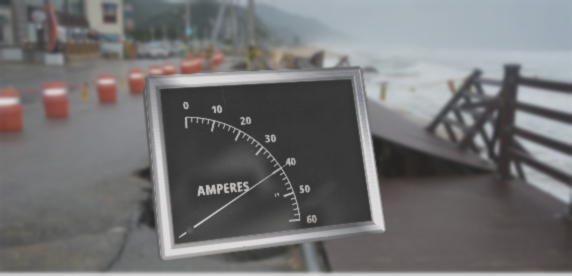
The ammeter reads 40 A
